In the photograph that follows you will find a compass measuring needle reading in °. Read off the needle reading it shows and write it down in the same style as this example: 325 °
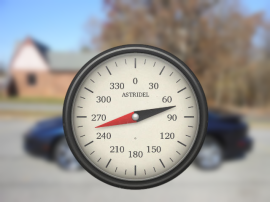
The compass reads 255 °
